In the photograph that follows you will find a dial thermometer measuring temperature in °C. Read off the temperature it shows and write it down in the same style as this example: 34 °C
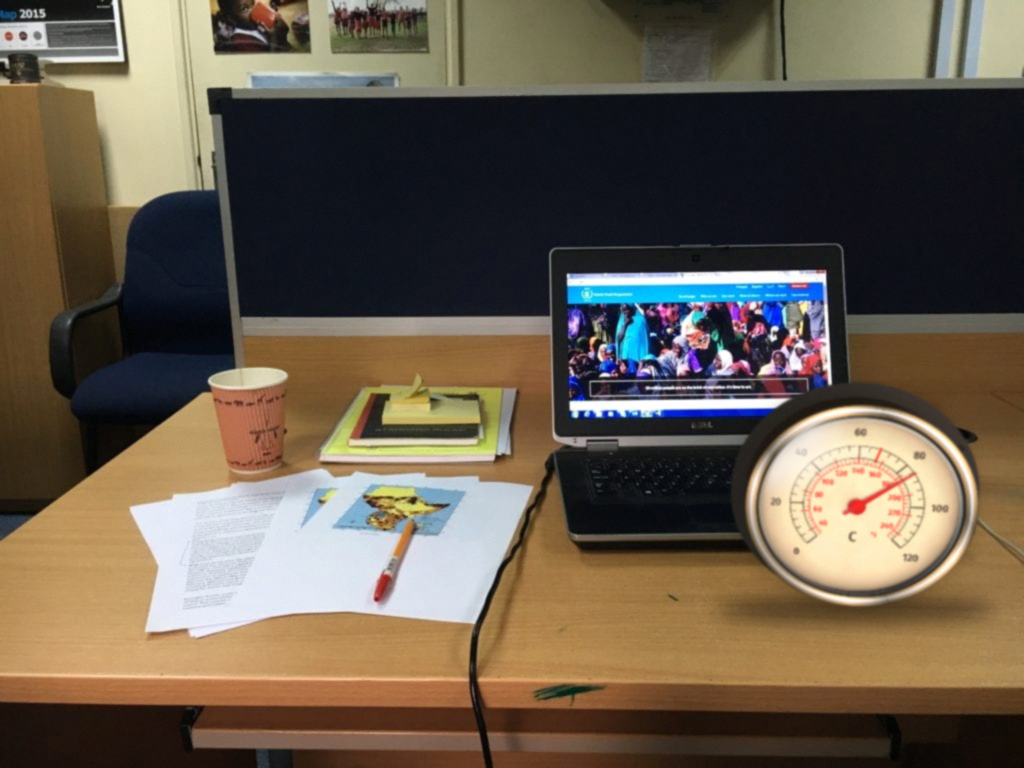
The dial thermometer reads 84 °C
